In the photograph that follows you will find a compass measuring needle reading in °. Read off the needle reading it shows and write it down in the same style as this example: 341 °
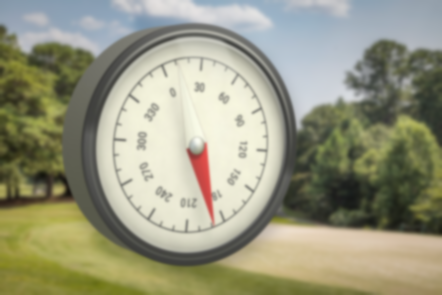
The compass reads 190 °
